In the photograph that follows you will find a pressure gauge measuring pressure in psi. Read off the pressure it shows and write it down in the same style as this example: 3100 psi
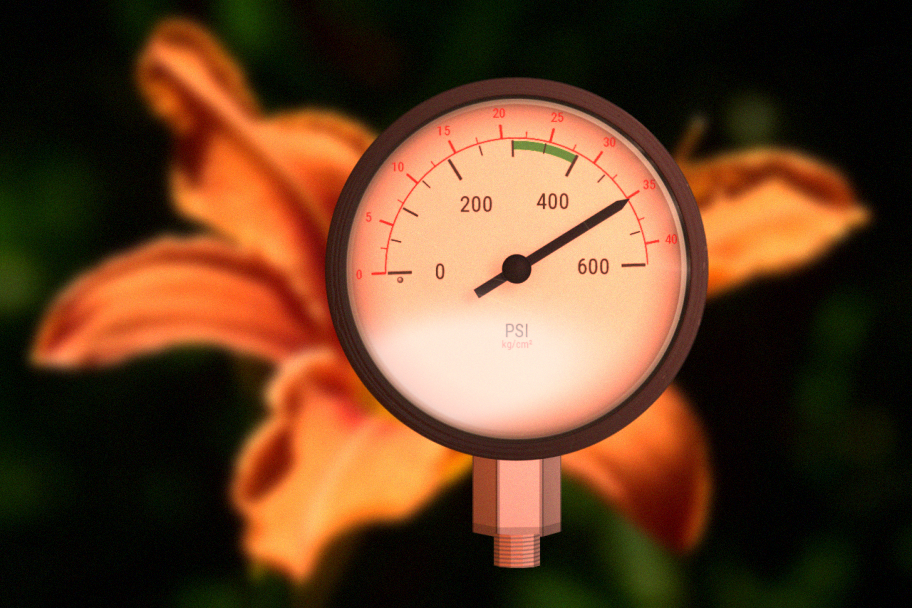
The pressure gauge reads 500 psi
